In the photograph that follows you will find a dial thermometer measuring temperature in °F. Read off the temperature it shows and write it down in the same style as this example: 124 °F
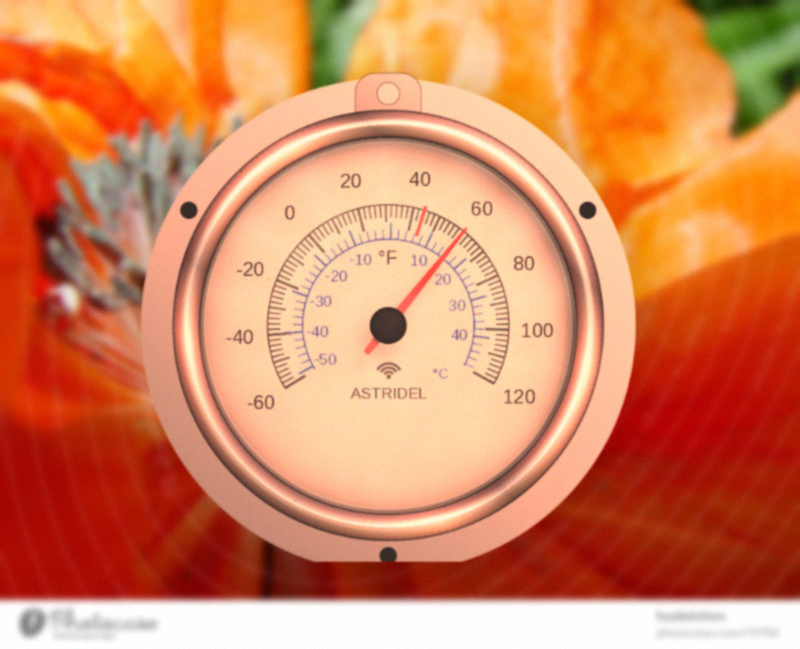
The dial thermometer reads 60 °F
